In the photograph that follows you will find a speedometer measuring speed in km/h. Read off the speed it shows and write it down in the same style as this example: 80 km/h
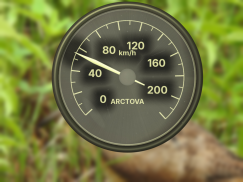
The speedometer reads 55 km/h
